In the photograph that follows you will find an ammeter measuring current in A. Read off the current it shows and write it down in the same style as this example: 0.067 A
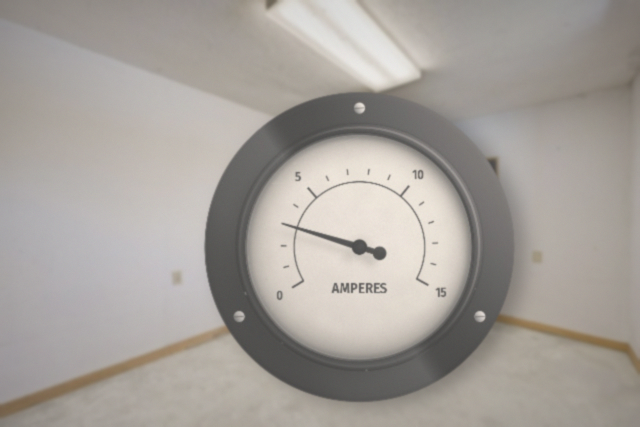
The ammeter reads 3 A
